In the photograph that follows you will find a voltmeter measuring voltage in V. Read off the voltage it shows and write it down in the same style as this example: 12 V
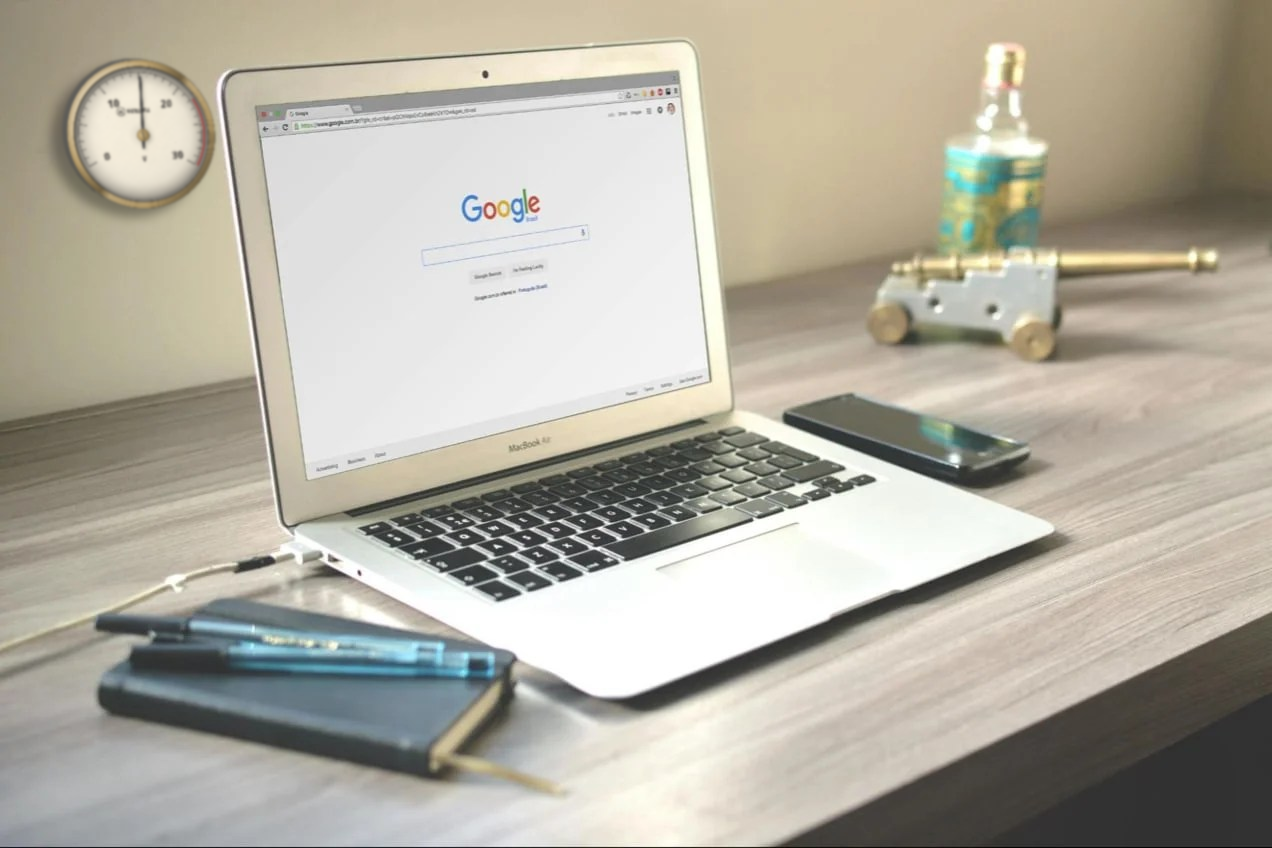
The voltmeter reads 15 V
